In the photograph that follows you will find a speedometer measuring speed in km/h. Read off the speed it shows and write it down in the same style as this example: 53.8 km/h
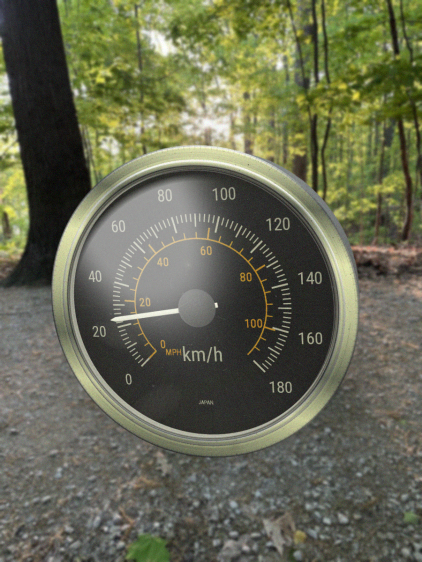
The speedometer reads 24 km/h
